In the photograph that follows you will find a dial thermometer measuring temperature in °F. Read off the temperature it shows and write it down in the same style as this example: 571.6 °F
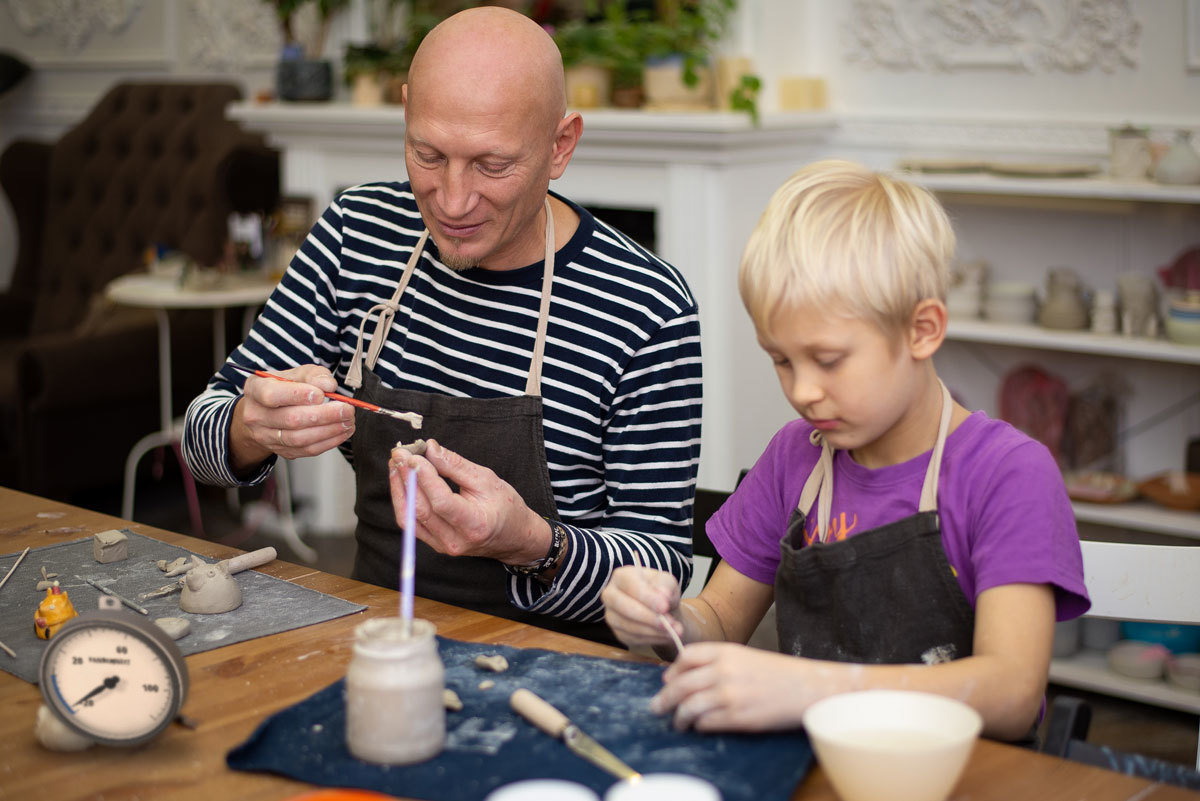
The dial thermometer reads -16 °F
